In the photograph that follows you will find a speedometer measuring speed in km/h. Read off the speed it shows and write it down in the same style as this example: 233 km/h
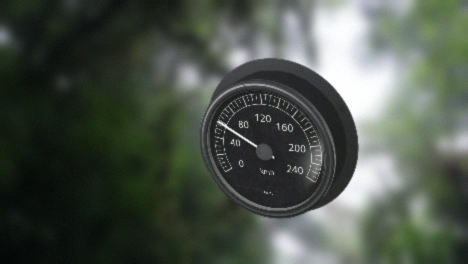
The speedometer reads 60 km/h
